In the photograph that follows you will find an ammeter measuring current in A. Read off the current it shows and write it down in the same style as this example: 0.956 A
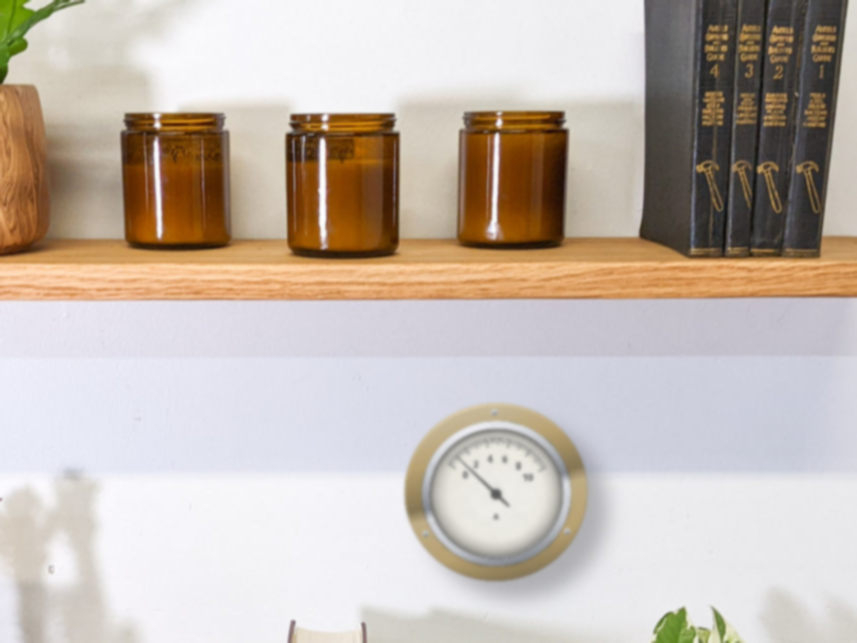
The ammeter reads 1 A
